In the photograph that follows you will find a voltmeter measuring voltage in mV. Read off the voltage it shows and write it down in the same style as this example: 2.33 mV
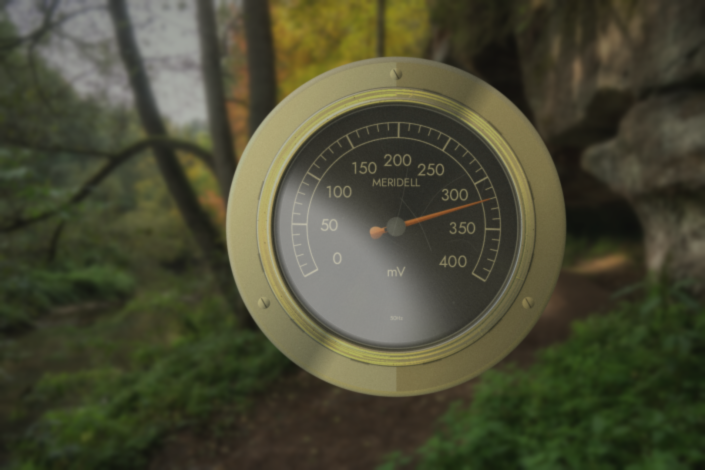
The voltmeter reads 320 mV
